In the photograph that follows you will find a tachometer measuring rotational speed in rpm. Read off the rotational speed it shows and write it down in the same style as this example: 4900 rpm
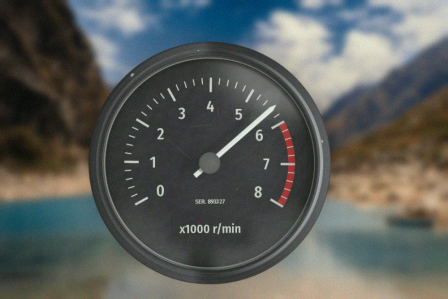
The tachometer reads 5600 rpm
